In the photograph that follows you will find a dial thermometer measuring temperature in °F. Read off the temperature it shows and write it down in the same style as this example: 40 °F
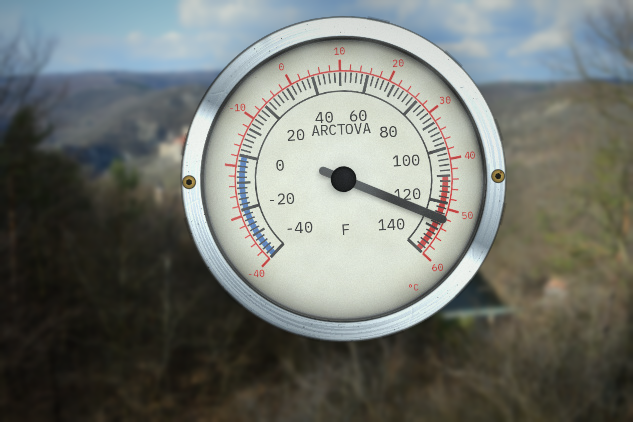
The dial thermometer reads 126 °F
